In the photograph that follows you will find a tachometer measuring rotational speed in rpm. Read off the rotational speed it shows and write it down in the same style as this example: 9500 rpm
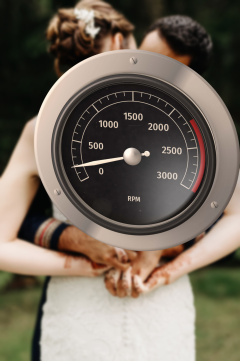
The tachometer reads 200 rpm
